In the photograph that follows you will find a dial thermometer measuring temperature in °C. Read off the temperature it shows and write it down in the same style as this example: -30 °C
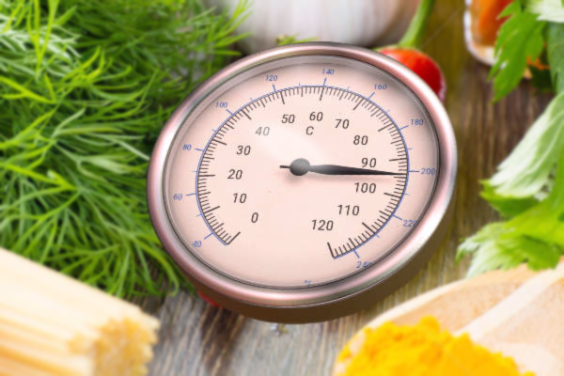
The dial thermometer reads 95 °C
